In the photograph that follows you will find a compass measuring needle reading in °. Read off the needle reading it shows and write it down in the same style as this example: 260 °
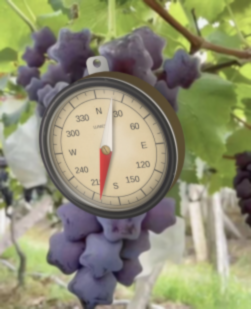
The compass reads 200 °
